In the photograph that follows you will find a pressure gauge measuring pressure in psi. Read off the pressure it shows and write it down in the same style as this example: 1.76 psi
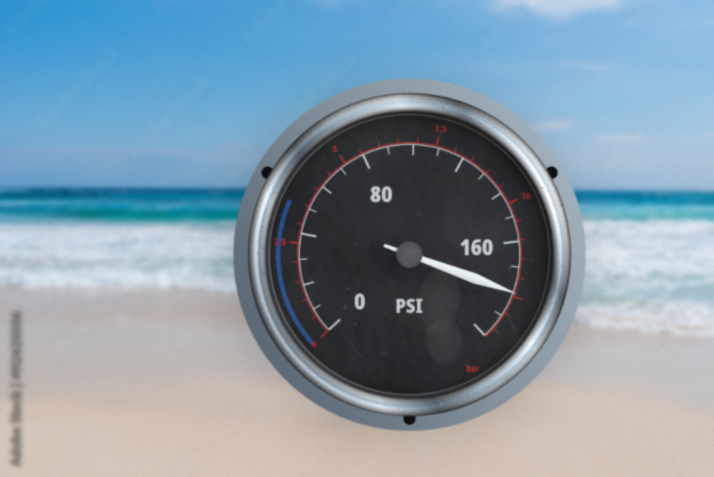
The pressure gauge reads 180 psi
